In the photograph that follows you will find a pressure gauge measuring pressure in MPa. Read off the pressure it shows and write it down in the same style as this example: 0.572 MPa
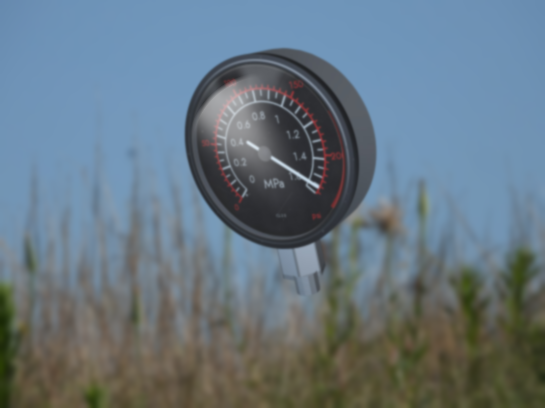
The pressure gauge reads 1.55 MPa
